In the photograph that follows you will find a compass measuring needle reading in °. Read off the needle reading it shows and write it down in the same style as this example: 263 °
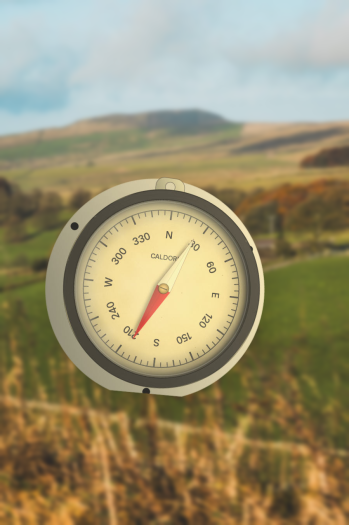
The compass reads 205 °
